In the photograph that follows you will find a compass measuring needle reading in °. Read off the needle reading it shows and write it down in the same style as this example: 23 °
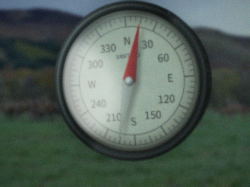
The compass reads 15 °
